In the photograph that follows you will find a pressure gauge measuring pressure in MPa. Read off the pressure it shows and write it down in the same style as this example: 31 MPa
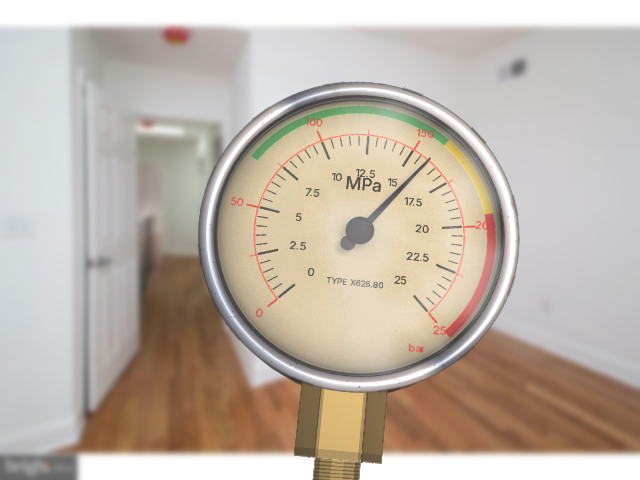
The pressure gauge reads 16 MPa
